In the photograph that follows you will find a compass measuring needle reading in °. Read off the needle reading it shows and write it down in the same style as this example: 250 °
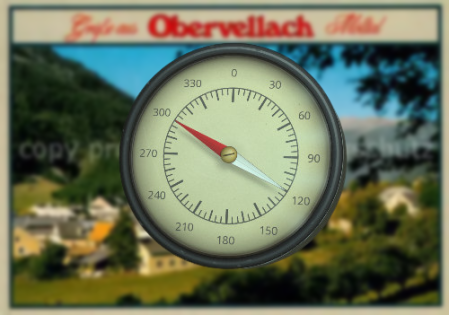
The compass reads 300 °
